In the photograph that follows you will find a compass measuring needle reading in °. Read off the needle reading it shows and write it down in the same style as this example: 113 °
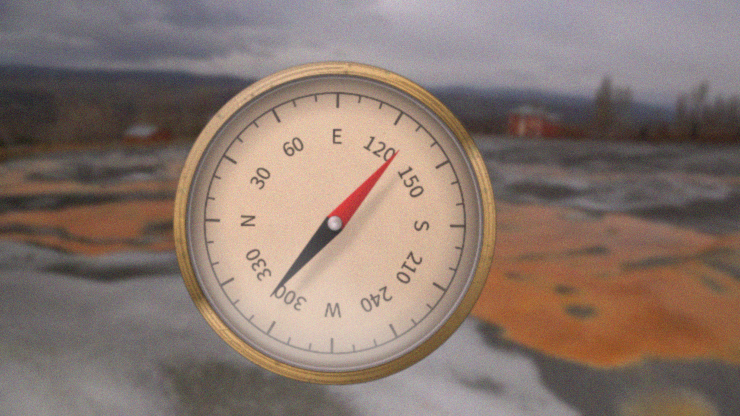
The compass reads 130 °
